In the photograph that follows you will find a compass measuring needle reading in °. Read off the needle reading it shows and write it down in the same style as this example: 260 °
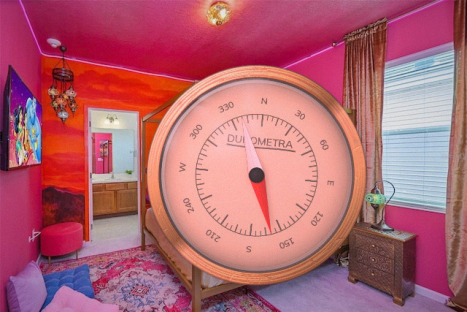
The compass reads 160 °
